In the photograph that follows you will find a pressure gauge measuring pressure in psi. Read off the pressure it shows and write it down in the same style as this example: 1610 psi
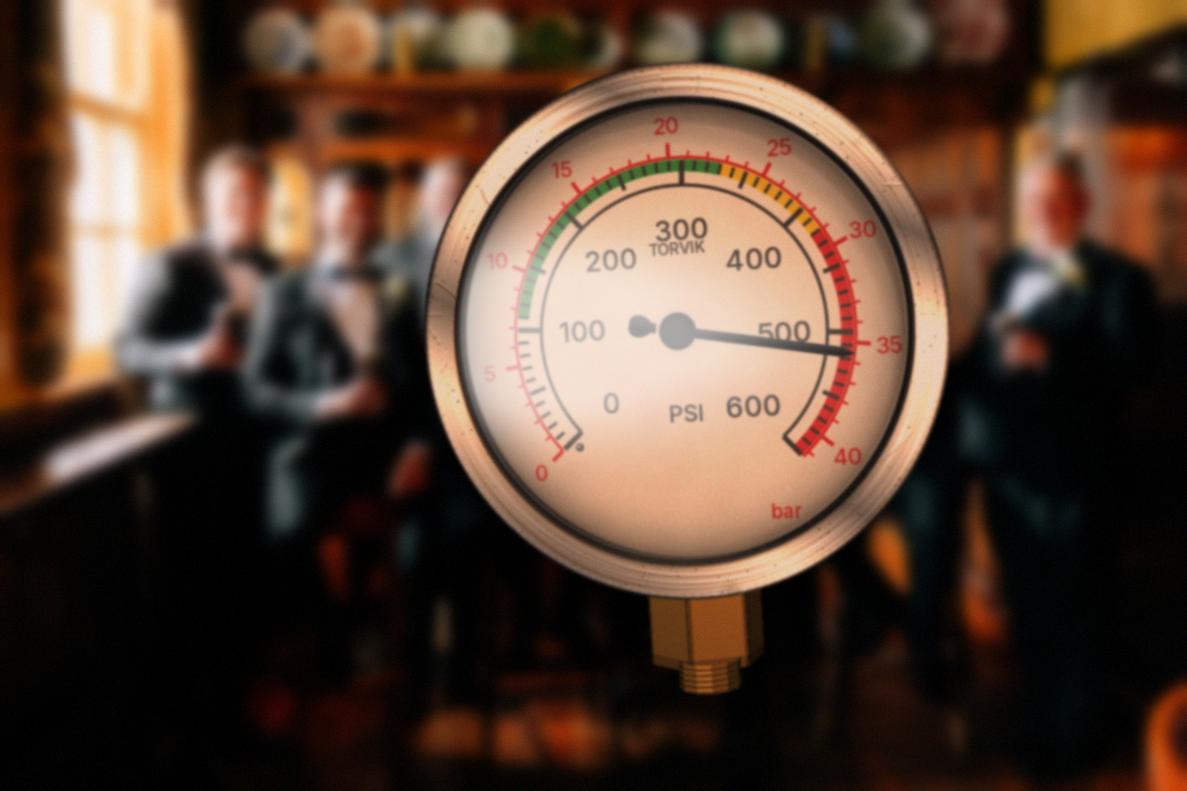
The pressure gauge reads 515 psi
